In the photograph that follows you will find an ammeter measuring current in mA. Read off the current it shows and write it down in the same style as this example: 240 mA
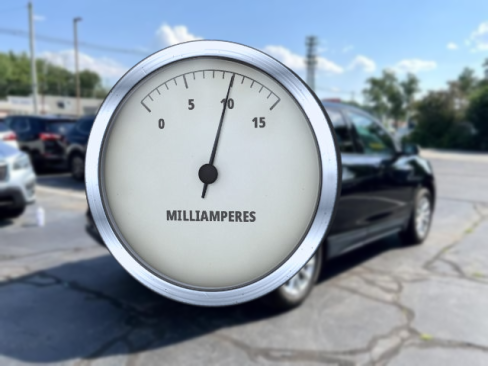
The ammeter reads 10 mA
